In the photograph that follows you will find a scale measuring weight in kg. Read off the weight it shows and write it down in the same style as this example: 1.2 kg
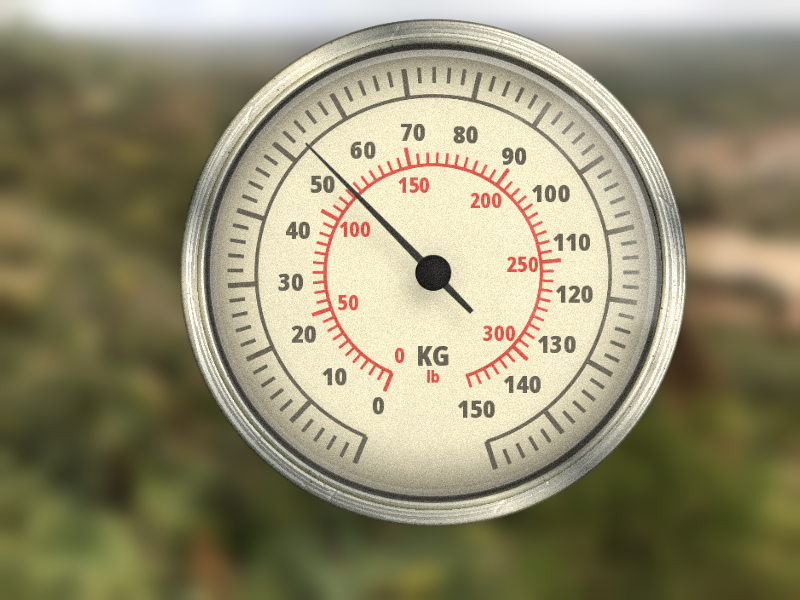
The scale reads 53 kg
